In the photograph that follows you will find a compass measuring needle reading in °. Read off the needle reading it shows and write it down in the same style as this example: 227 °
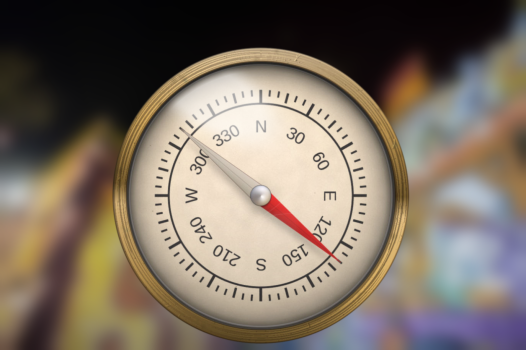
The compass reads 130 °
